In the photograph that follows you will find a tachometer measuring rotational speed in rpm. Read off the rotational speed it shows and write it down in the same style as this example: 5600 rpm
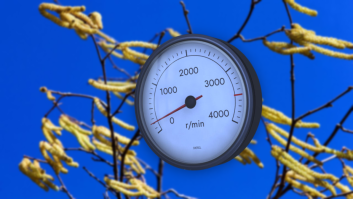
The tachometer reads 200 rpm
